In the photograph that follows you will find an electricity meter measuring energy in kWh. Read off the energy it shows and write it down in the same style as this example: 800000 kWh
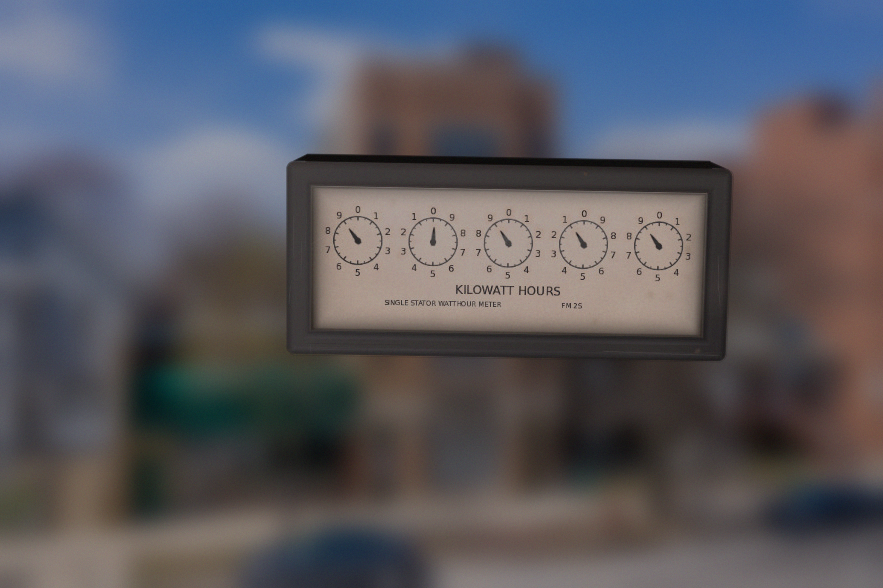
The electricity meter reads 89909 kWh
